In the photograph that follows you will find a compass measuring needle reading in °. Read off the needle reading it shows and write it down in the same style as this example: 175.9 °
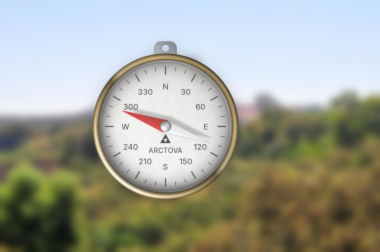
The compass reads 290 °
